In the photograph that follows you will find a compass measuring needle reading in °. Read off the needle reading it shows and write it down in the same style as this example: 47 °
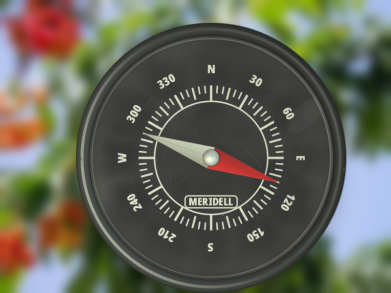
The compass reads 110 °
